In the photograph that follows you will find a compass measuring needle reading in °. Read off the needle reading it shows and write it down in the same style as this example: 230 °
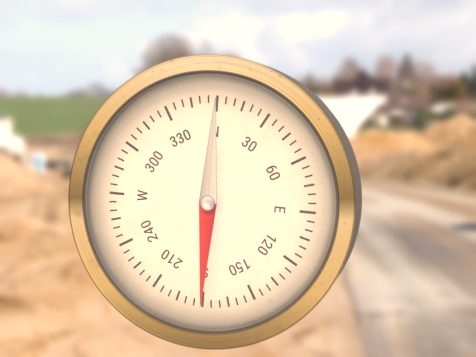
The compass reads 180 °
